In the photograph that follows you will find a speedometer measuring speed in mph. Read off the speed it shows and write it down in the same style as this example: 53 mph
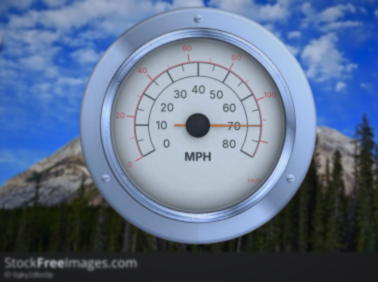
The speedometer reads 70 mph
